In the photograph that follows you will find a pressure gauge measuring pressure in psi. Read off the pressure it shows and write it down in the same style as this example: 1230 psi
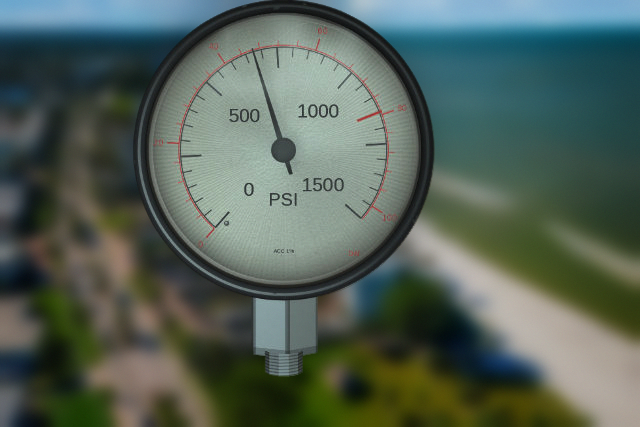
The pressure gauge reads 675 psi
